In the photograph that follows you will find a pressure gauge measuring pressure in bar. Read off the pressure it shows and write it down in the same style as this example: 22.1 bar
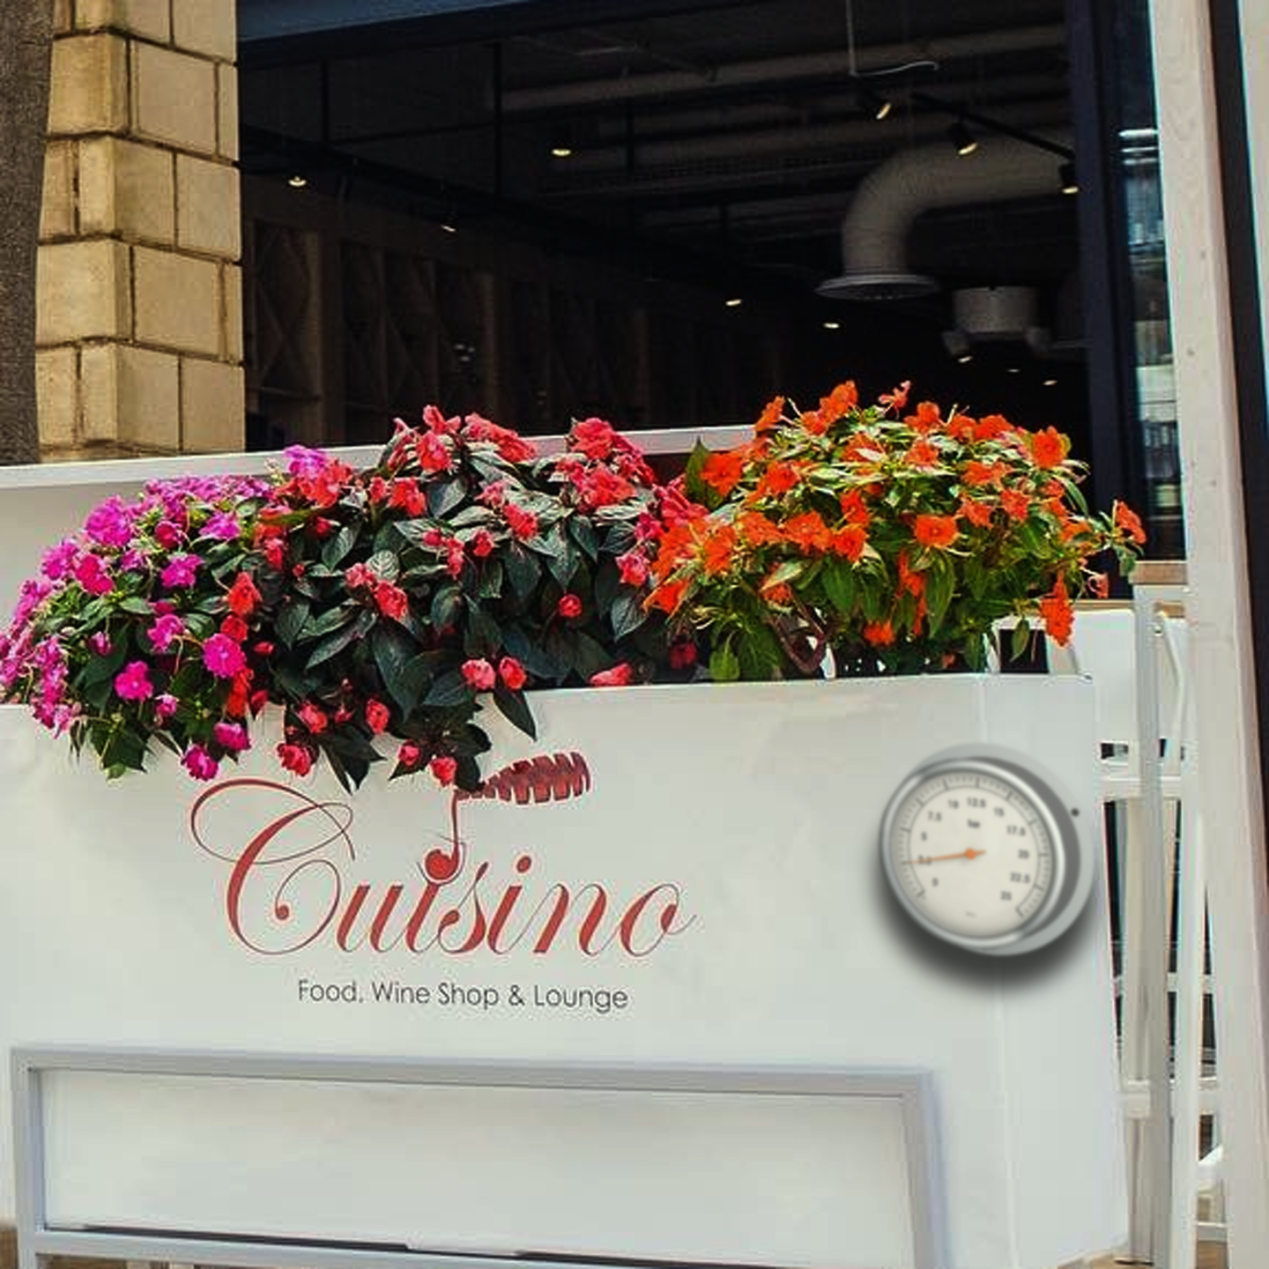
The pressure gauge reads 2.5 bar
